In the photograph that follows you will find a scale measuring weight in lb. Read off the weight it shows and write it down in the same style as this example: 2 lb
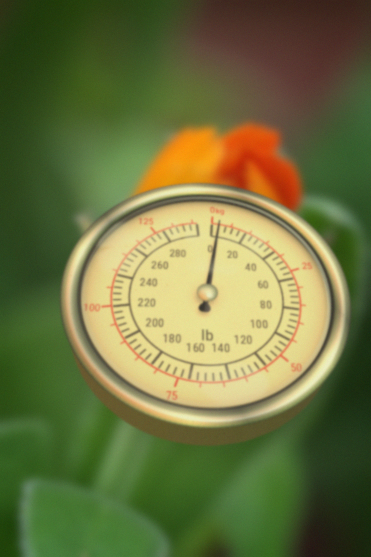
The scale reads 4 lb
